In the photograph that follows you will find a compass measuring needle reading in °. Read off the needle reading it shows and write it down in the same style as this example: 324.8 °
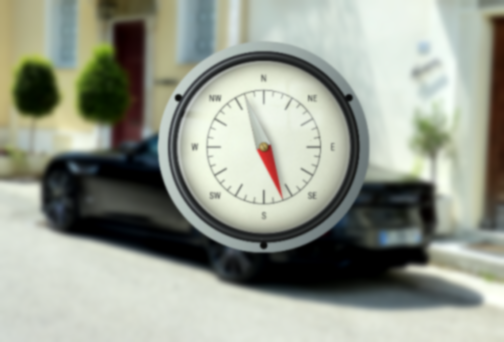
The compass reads 160 °
